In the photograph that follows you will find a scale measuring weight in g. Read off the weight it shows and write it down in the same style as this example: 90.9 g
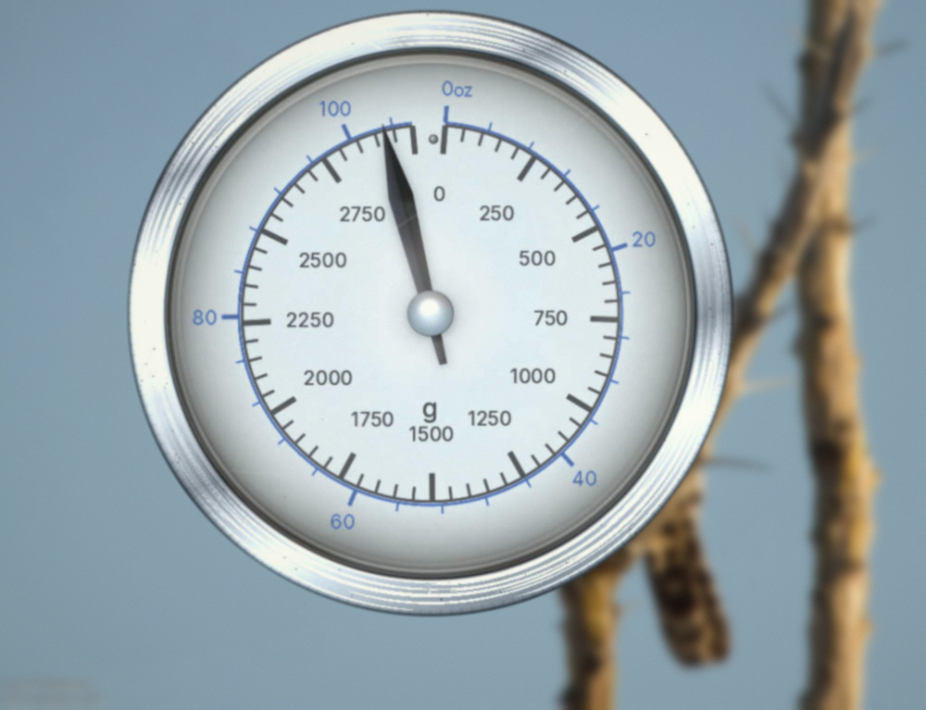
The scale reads 2925 g
